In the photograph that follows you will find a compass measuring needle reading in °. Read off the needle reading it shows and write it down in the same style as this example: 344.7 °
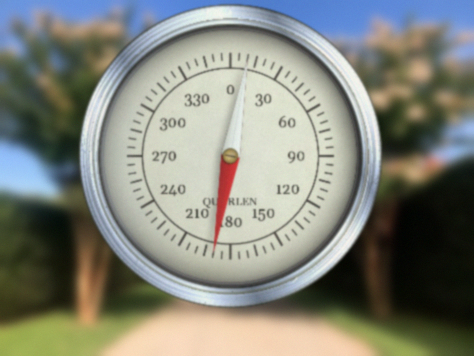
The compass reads 190 °
